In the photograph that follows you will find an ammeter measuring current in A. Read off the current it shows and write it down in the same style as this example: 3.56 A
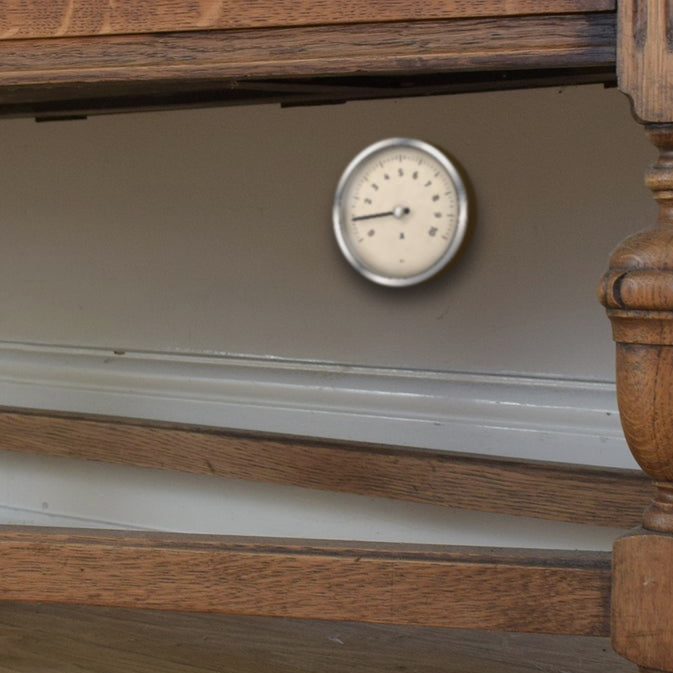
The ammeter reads 1 A
